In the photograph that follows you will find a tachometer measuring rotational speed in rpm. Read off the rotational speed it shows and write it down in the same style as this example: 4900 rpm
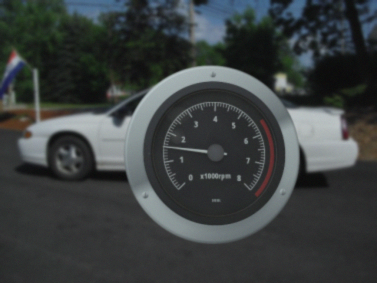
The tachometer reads 1500 rpm
